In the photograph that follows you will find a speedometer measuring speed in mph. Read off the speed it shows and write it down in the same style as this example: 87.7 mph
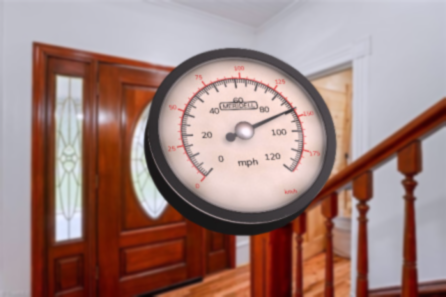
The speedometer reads 90 mph
